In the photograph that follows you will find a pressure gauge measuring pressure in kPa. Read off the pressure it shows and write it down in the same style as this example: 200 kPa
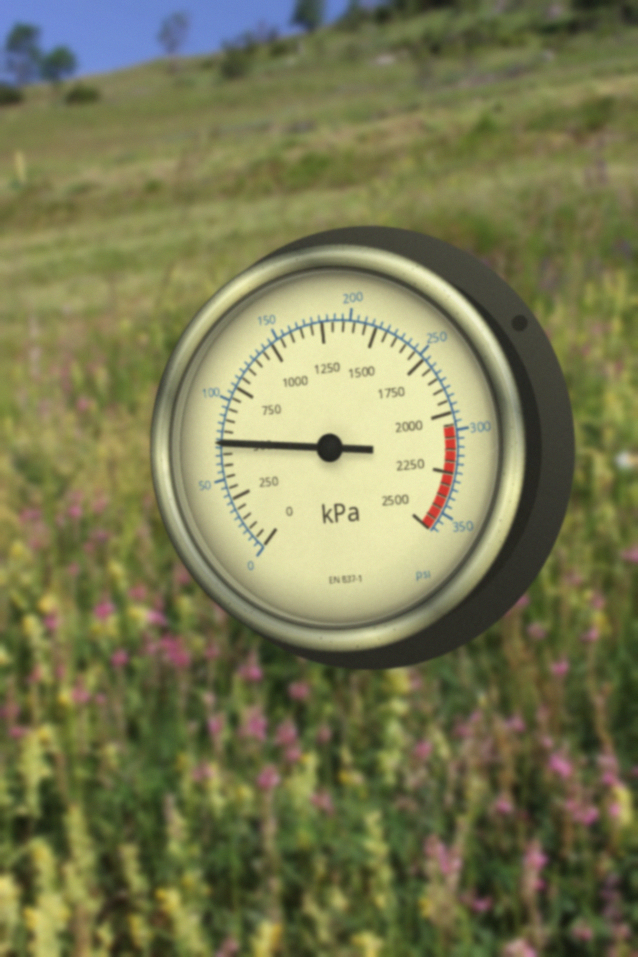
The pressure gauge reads 500 kPa
